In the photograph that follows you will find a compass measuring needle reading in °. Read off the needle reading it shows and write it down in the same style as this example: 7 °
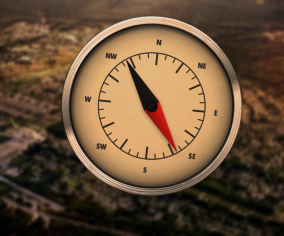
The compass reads 145 °
